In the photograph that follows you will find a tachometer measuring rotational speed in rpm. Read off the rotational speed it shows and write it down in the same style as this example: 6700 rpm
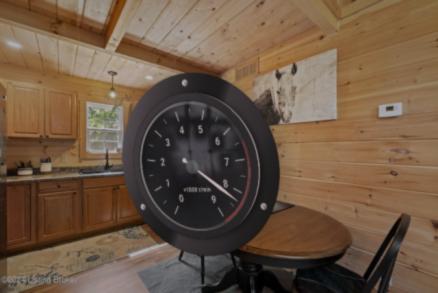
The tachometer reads 8250 rpm
